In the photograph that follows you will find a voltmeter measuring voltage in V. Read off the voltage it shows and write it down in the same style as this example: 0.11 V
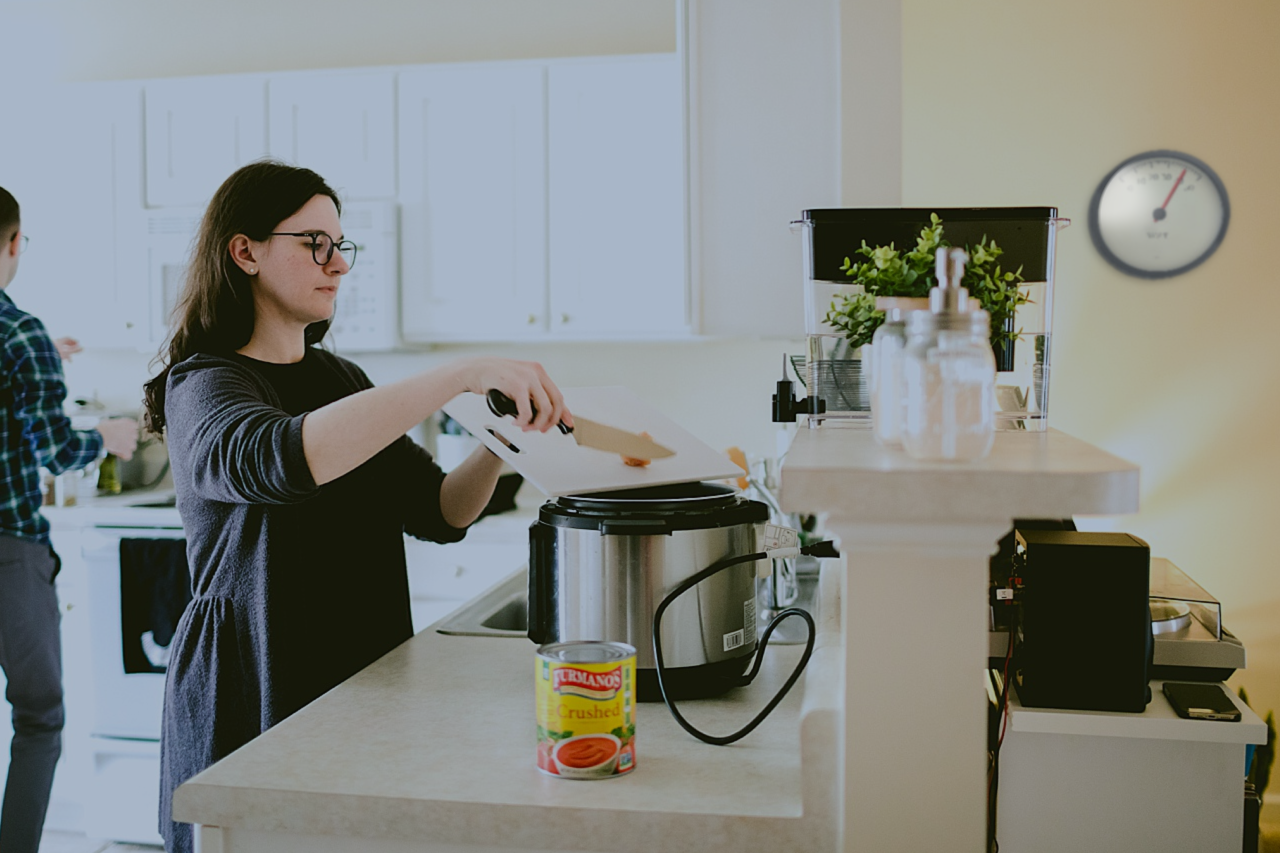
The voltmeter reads 40 V
